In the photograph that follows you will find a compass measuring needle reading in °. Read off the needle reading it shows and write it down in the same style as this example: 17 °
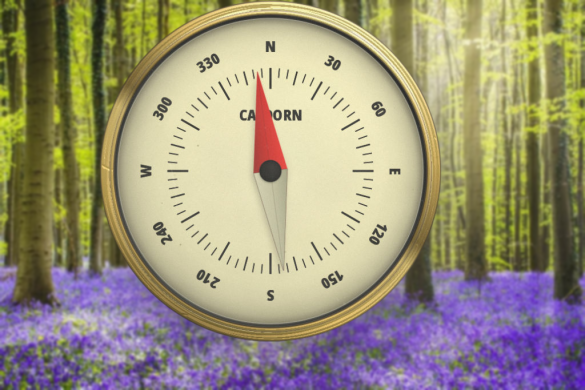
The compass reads 352.5 °
